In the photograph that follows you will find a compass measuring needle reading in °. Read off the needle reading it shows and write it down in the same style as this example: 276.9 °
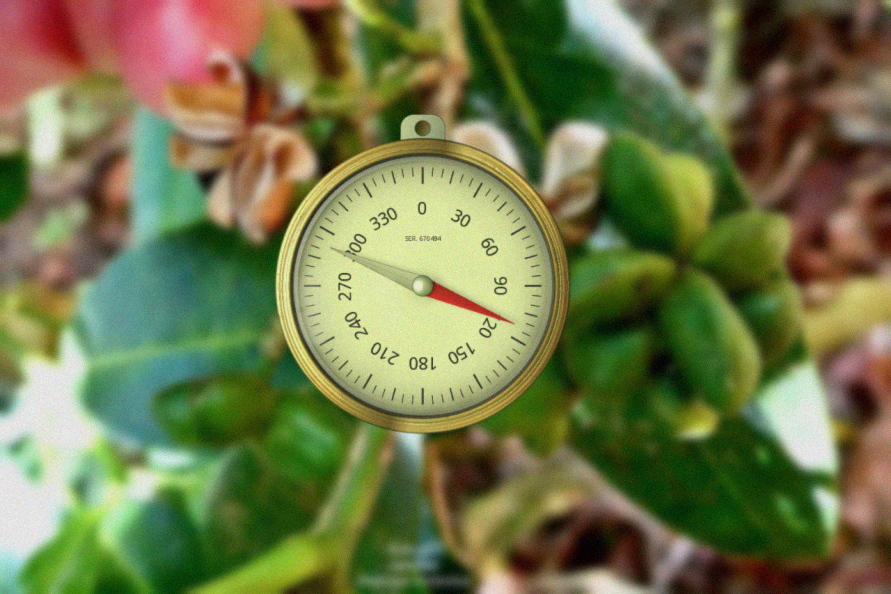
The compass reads 112.5 °
